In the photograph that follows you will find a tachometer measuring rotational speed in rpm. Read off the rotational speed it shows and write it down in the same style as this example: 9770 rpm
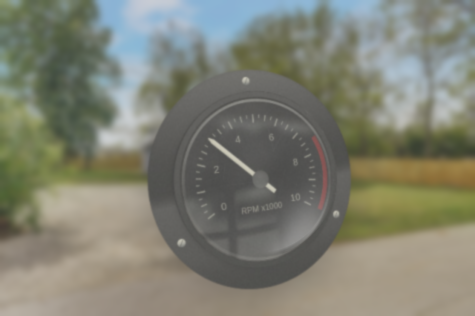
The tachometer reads 3000 rpm
